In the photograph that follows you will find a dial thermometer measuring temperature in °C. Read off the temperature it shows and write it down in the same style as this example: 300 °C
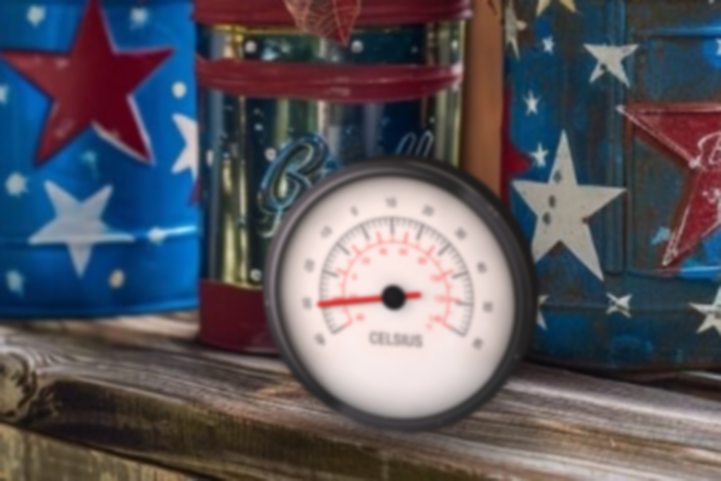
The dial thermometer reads -30 °C
